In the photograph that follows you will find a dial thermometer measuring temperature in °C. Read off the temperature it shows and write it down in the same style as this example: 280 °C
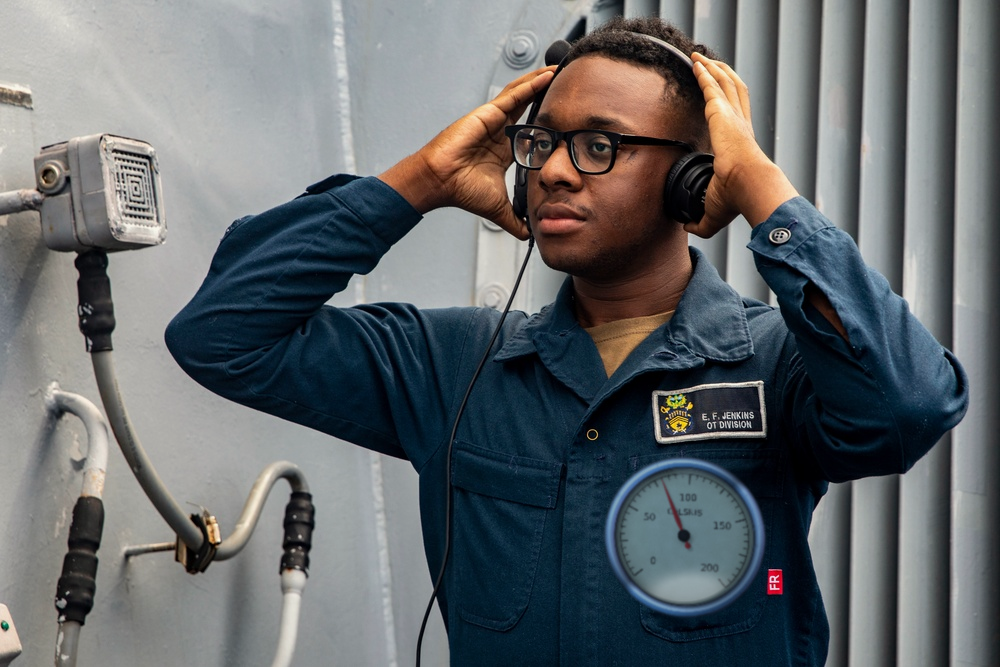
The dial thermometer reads 80 °C
